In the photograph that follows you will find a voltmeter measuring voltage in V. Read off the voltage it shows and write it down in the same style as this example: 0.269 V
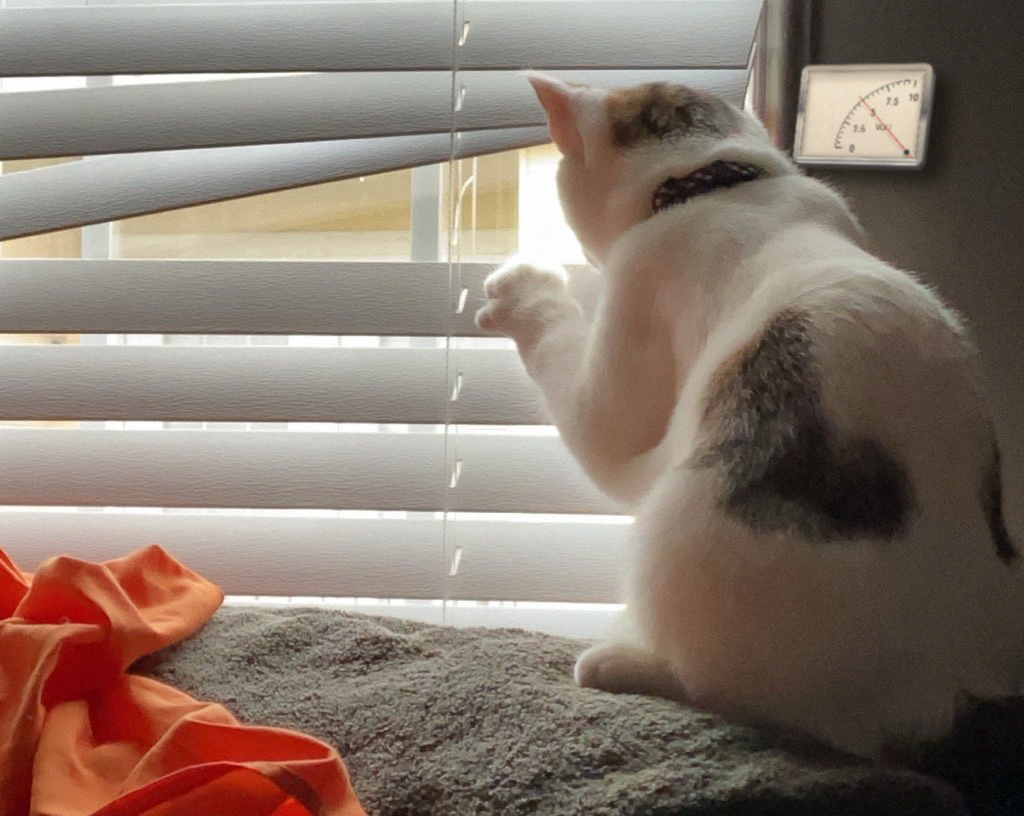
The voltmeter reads 5 V
